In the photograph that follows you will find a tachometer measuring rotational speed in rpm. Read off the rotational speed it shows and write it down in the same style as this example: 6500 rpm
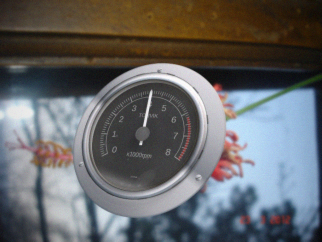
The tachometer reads 4000 rpm
